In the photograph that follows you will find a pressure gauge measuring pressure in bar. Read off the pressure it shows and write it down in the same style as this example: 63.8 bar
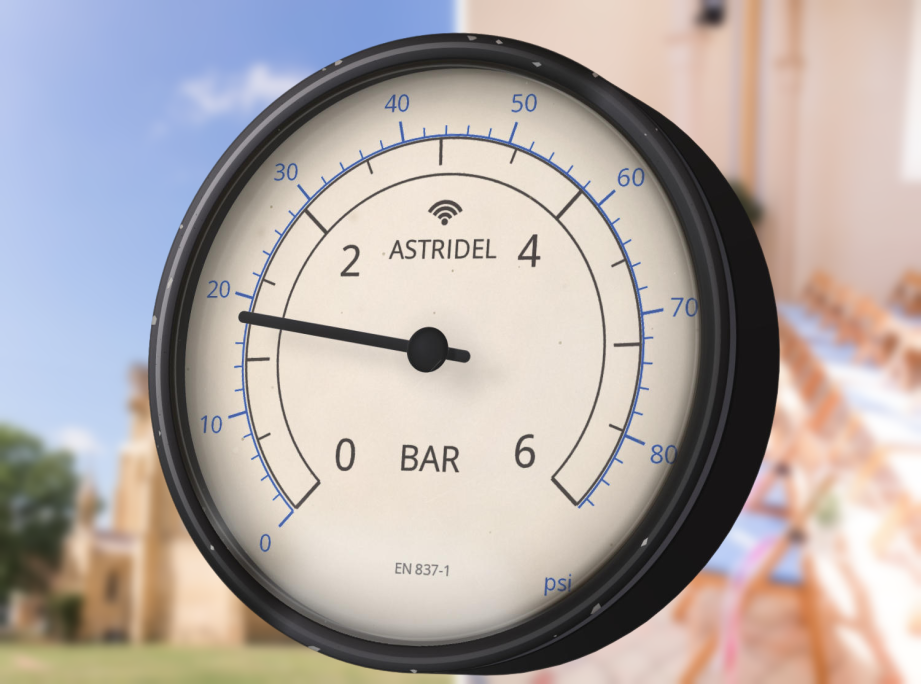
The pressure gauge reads 1.25 bar
